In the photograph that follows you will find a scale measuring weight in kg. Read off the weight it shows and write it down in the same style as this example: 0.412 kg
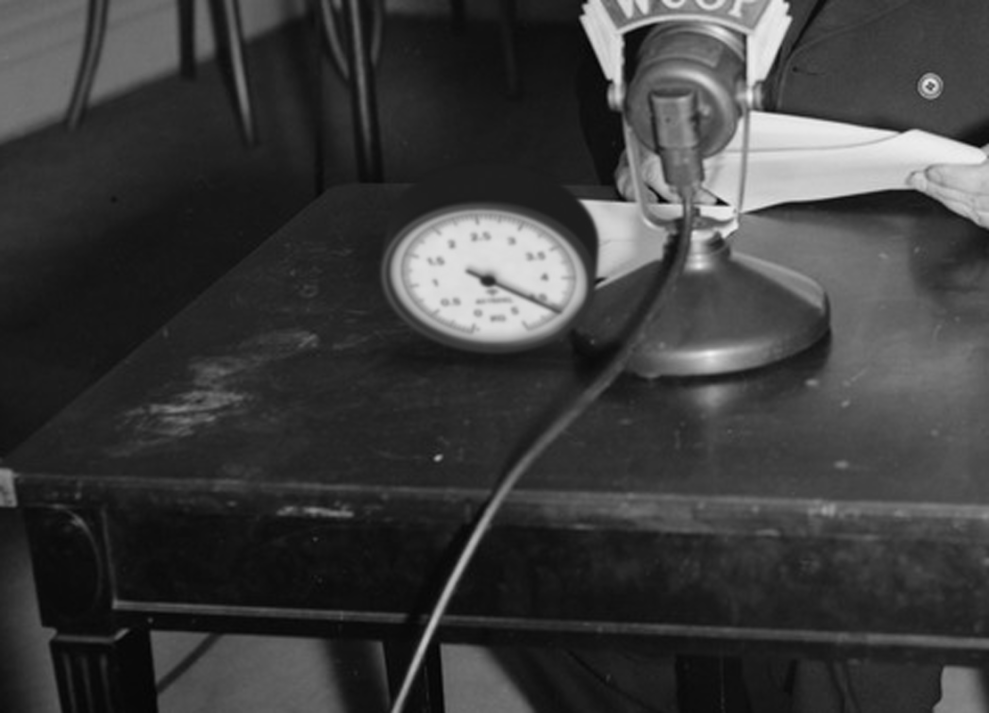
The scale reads 4.5 kg
